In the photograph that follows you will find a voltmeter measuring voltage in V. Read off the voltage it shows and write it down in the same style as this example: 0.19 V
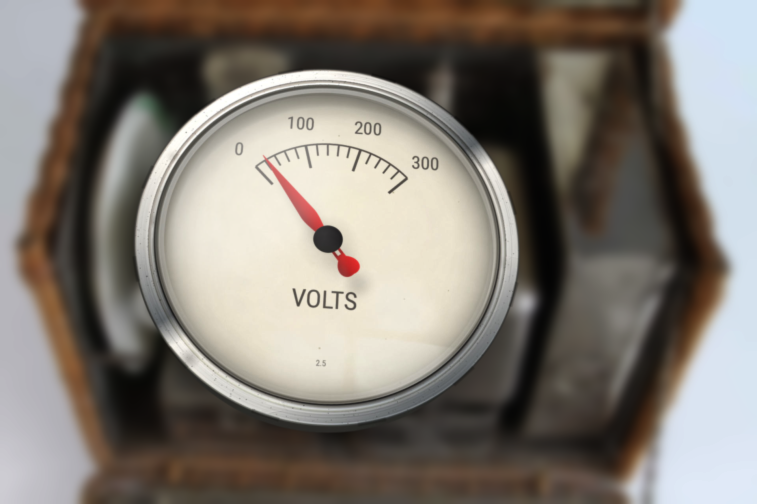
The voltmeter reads 20 V
